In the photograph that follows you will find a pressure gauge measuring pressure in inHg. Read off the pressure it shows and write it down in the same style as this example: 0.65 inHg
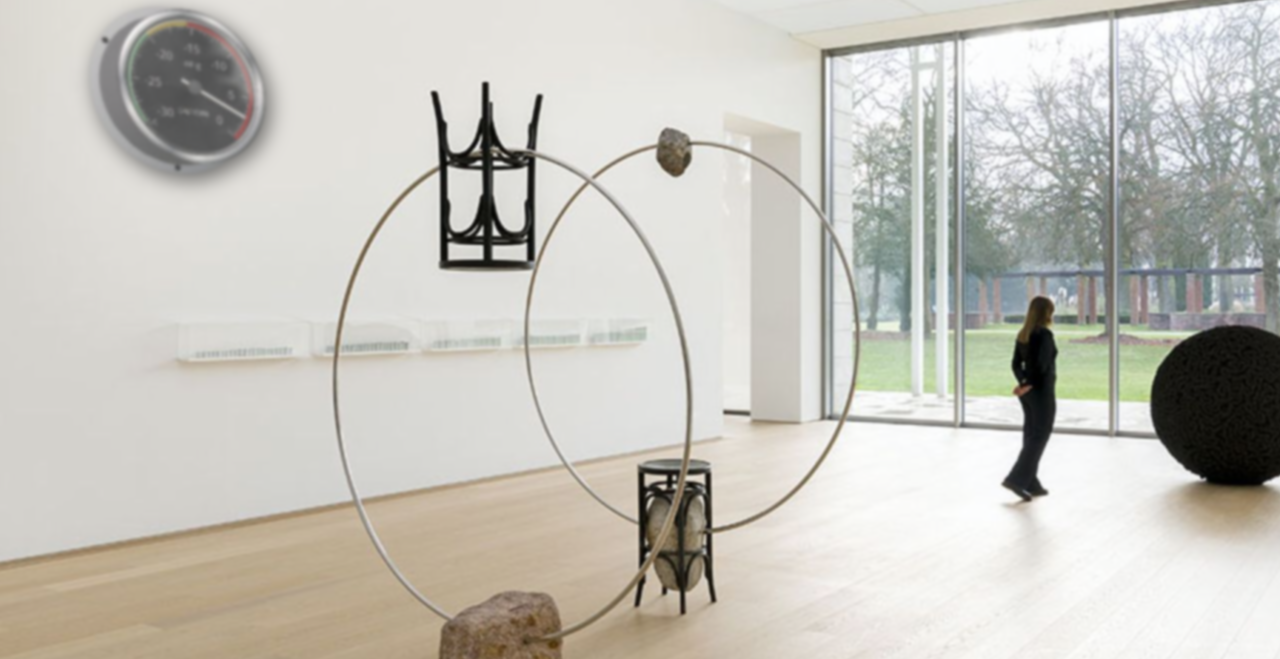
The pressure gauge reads -2.5 inHg
